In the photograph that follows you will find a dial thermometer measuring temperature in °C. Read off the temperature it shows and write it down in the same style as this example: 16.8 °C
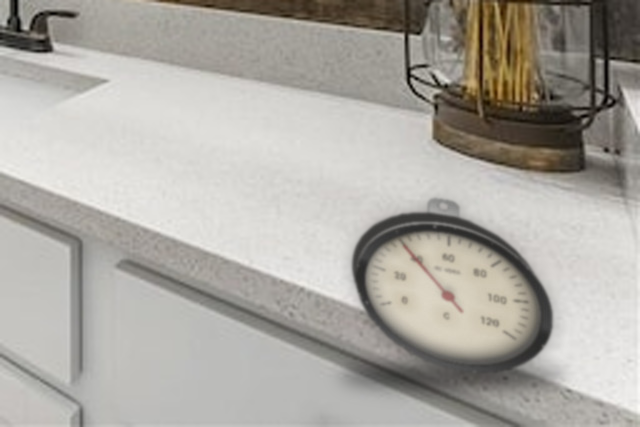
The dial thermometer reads 40 °C
